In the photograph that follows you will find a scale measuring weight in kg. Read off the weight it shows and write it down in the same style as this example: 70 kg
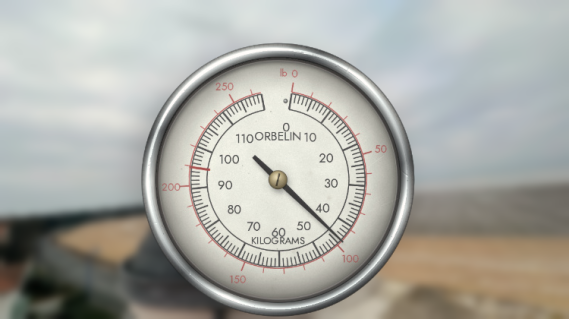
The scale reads 44 kg
